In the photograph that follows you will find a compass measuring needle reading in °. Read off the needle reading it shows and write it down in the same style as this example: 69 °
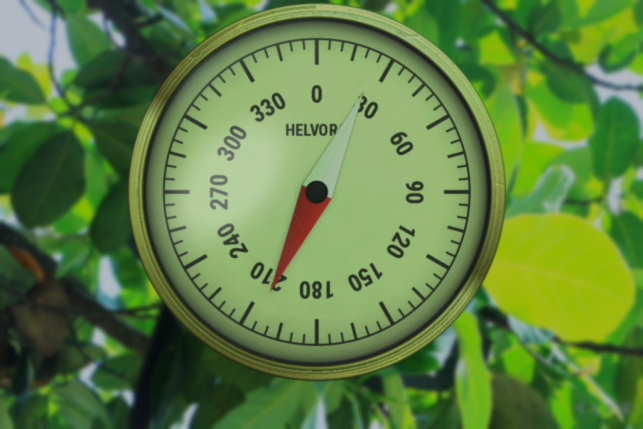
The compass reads 205 °
